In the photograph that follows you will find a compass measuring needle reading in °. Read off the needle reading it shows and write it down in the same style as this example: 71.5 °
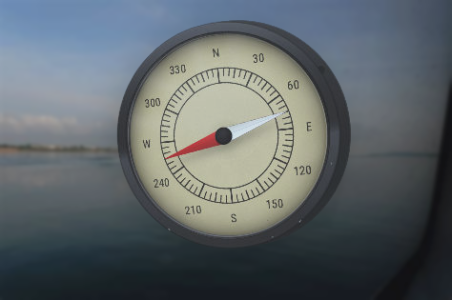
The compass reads 255 °
